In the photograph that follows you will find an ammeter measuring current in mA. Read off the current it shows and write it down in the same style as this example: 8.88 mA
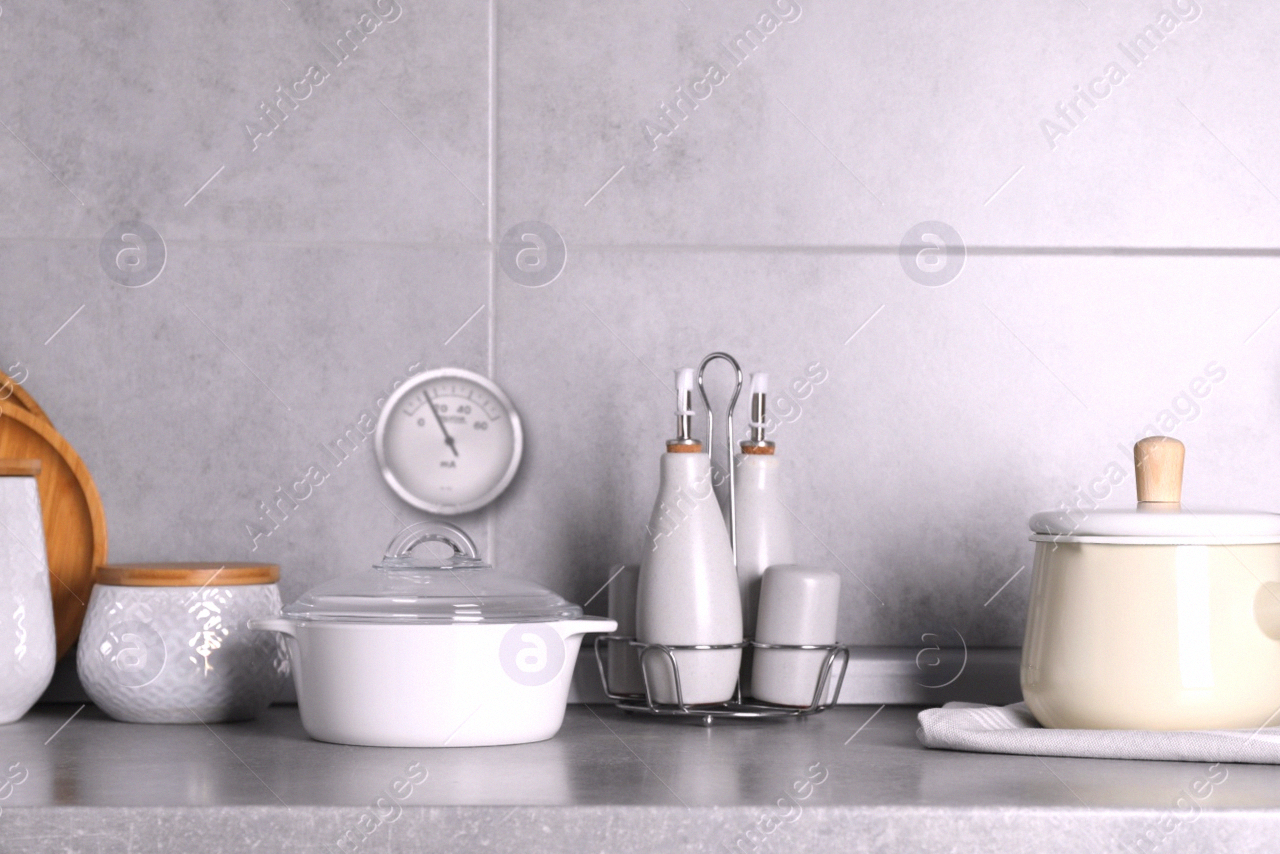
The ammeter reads 15 mA
